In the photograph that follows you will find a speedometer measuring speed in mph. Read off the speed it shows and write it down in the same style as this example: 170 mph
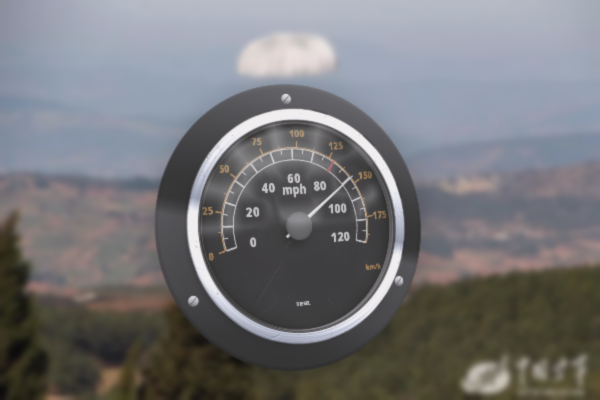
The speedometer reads 90 mph
